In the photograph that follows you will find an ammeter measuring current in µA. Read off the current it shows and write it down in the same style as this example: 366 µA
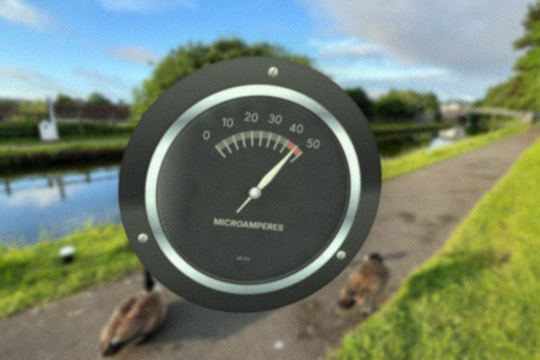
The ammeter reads 45 µA
